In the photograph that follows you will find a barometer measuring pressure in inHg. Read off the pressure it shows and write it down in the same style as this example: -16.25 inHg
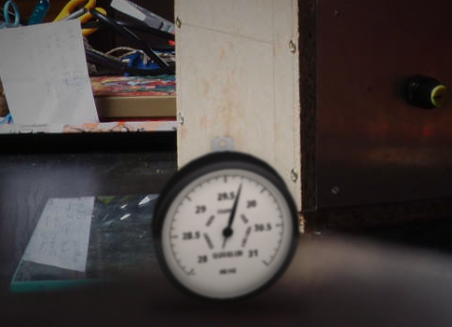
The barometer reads 29.7 inHg
